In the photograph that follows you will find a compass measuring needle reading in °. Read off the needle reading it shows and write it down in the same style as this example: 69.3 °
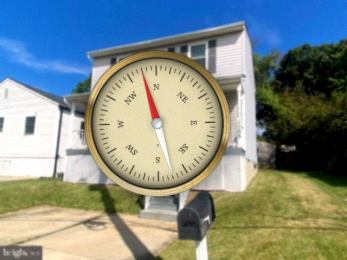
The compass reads 345 °
